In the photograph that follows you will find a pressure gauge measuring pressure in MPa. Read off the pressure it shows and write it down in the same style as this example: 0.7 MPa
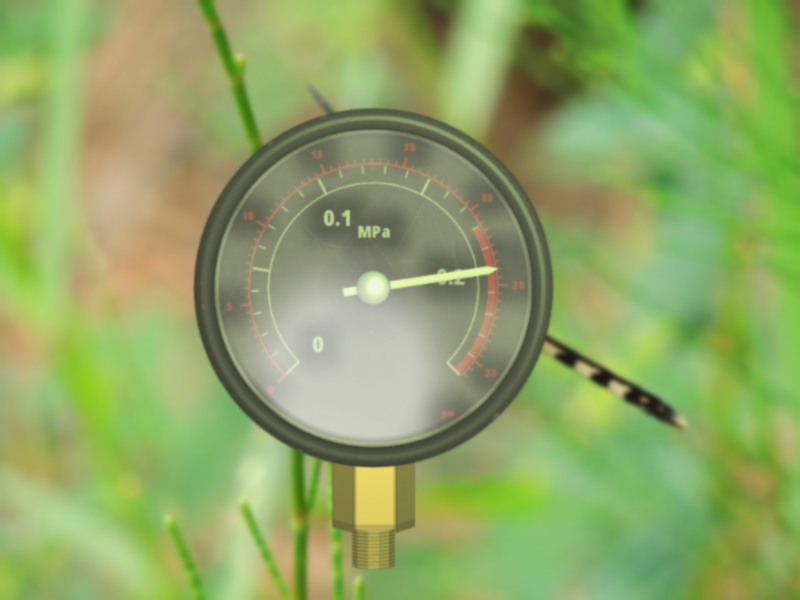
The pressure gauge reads 0.2 MPa
